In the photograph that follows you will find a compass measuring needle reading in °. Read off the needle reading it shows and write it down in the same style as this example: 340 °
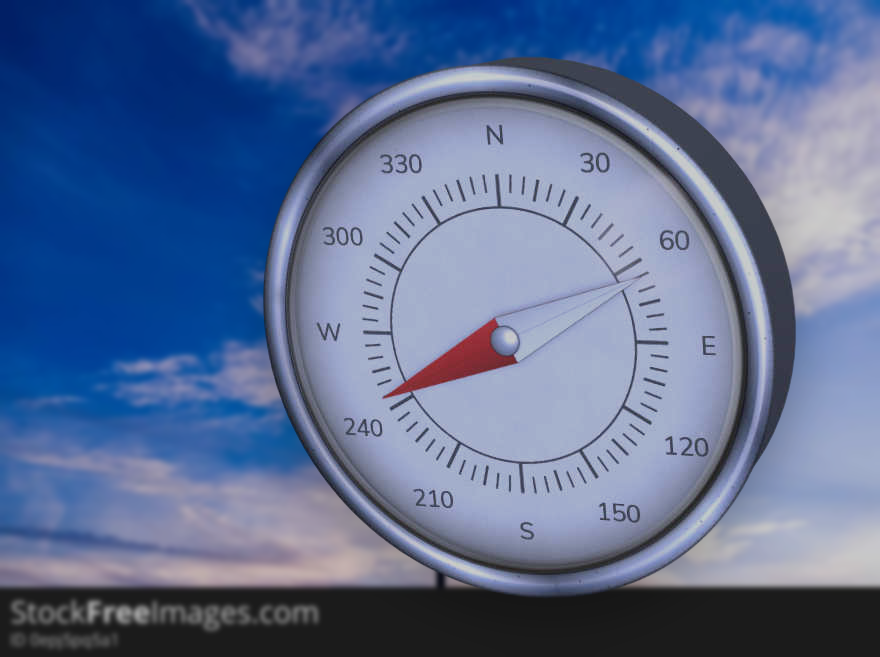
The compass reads 245 °
